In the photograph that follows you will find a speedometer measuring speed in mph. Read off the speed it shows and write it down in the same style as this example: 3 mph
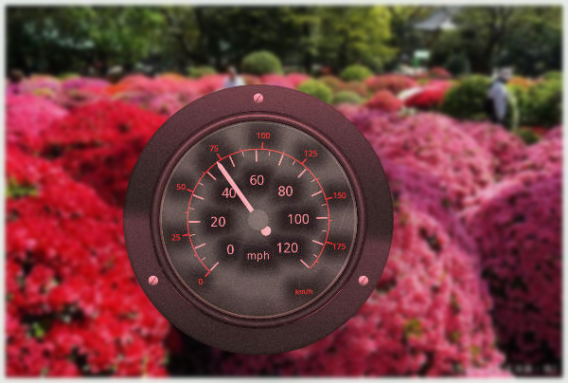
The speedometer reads 45 mph
